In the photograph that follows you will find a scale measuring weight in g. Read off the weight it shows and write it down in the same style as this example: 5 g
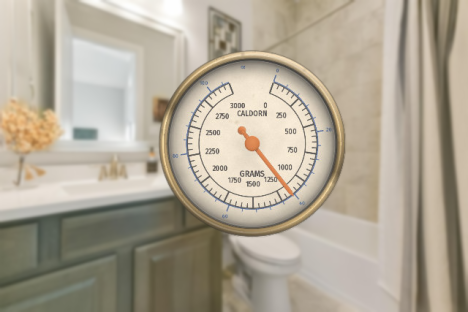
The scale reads 1150 g
